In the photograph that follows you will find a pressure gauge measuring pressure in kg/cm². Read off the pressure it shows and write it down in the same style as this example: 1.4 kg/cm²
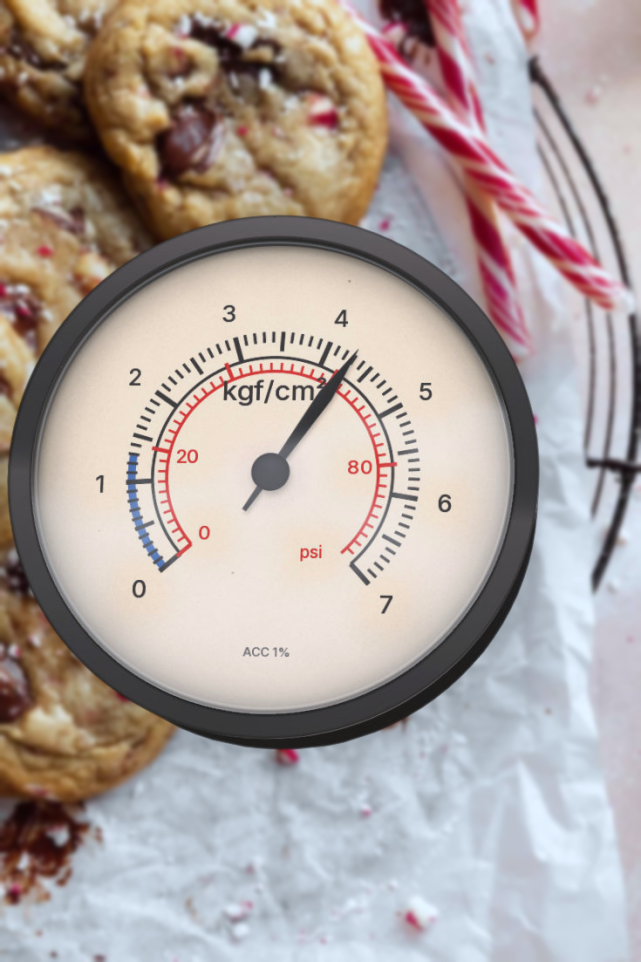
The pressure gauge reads 4.3 kg/cm²
